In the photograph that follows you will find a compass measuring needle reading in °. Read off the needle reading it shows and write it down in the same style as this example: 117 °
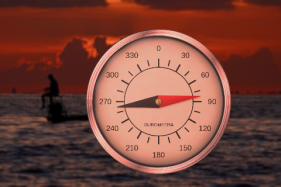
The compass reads 82.5 °
